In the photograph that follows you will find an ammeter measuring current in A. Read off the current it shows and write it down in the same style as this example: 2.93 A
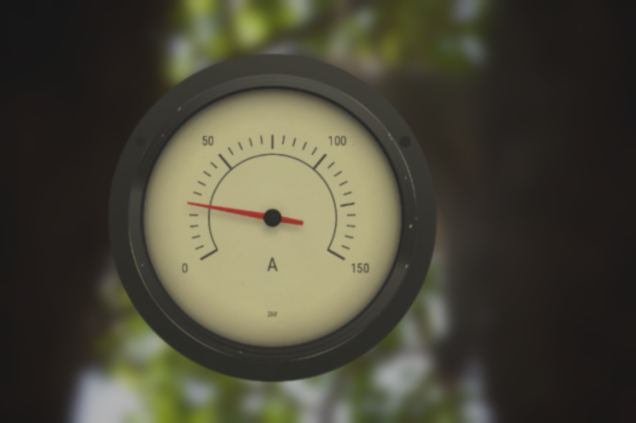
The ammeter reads 25 A
